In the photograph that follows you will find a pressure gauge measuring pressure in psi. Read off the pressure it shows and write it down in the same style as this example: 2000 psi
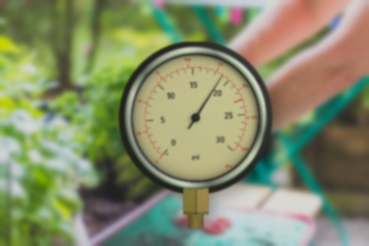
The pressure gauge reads 19 psi
